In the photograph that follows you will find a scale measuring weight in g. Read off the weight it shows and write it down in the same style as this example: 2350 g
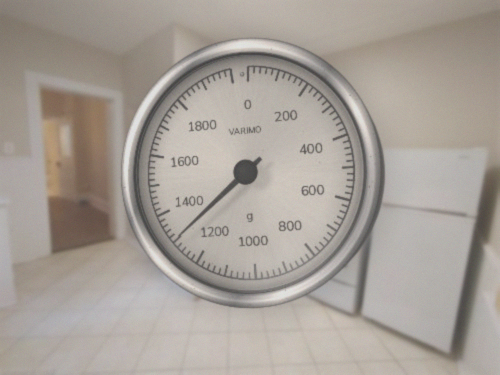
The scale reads 1300 g
